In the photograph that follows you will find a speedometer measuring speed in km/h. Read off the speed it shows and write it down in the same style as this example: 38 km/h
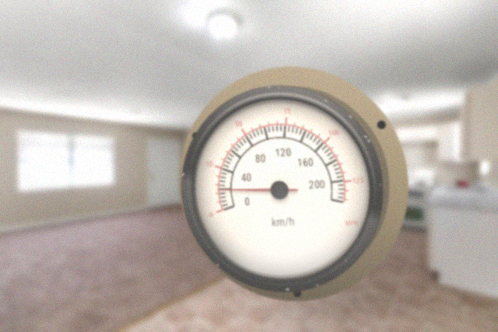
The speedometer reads 20 km/h
